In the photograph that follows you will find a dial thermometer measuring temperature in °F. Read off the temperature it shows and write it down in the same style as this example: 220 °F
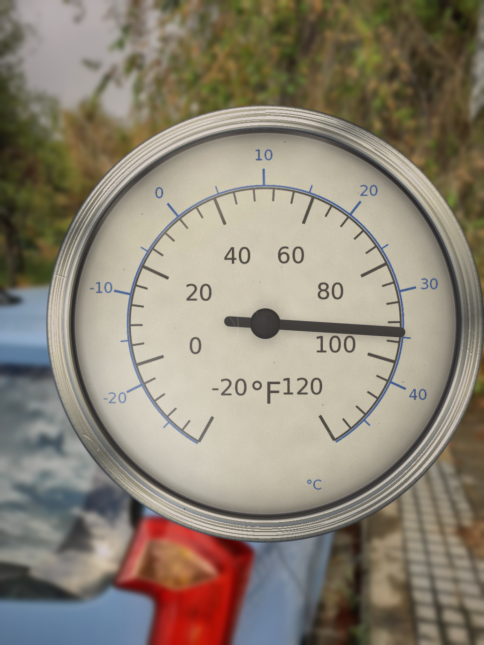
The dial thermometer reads 94 °F
